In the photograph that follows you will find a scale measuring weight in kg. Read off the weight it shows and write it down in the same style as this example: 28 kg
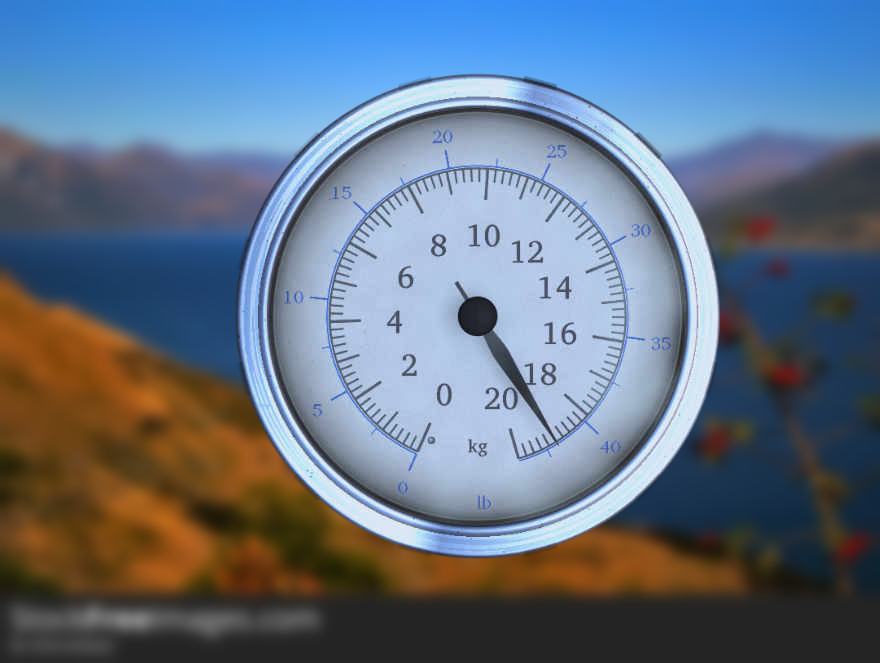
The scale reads 19 kg
